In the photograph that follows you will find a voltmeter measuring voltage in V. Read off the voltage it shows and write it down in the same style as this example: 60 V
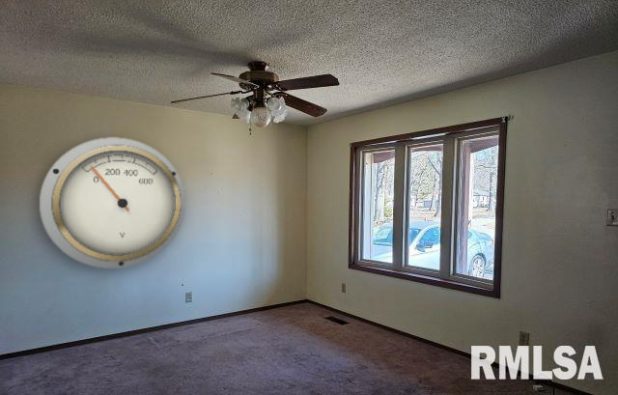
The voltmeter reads 50 V
